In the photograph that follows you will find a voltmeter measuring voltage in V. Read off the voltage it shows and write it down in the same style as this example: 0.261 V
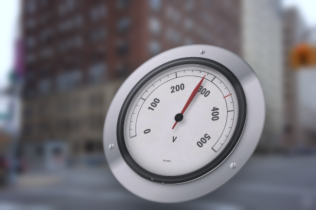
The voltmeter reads 280 V
